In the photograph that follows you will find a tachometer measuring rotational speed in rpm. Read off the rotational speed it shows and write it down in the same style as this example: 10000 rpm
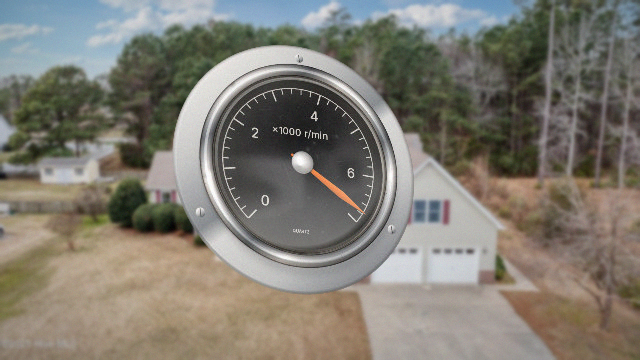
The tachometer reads 6800 rpm
